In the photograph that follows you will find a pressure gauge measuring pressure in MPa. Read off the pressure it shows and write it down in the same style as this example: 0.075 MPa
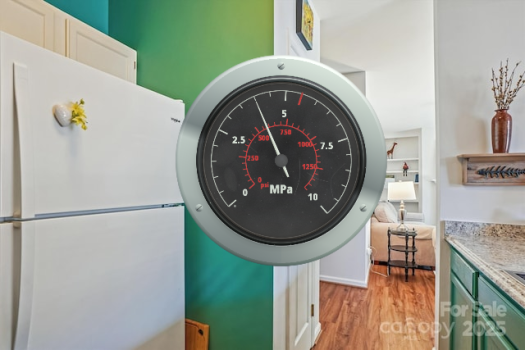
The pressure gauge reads 4 MPa
